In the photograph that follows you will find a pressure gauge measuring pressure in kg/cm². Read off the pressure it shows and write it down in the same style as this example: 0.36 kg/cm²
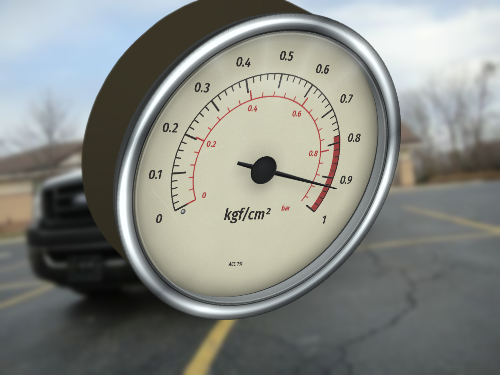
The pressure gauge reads 0.92 kg/cm²
